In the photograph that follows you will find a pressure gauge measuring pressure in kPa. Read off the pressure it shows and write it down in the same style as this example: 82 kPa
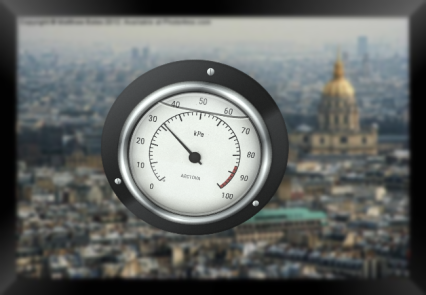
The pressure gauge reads 32 kPa
